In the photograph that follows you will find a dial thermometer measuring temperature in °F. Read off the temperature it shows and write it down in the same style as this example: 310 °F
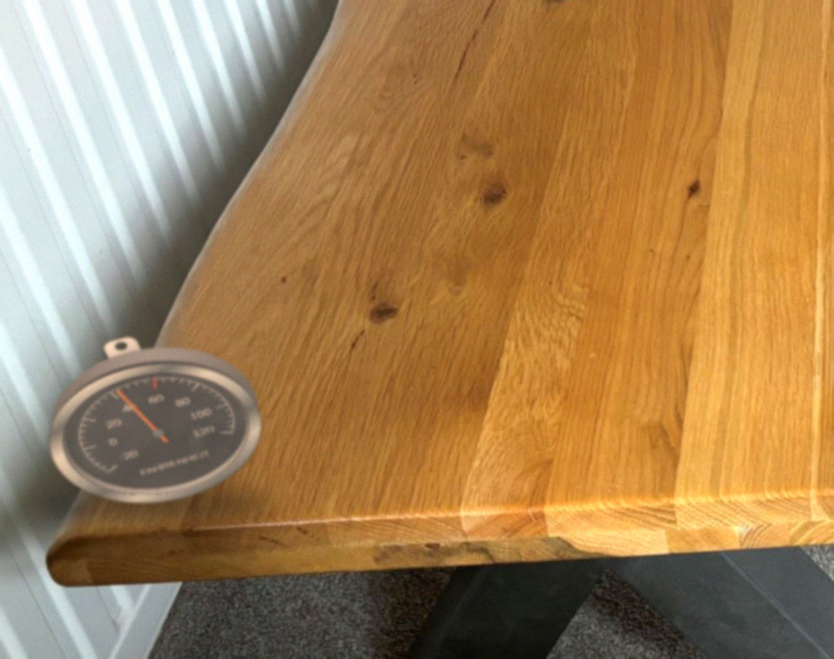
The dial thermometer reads 44 °F
